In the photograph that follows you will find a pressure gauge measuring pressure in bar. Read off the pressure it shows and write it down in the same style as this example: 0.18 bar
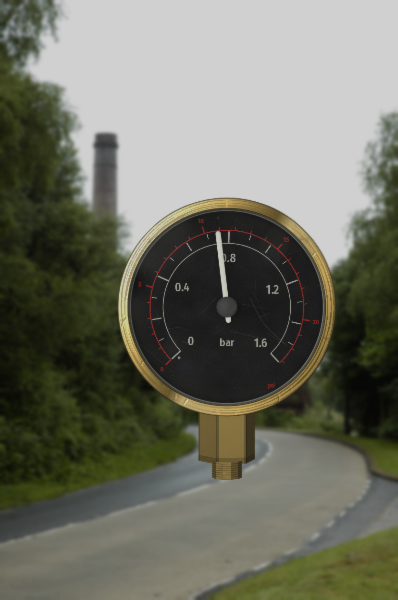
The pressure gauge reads 0.75 bar
